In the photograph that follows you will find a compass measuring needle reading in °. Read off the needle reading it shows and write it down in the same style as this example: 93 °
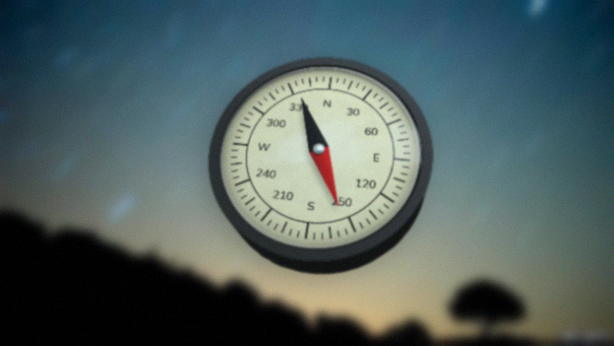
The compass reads 155 °
